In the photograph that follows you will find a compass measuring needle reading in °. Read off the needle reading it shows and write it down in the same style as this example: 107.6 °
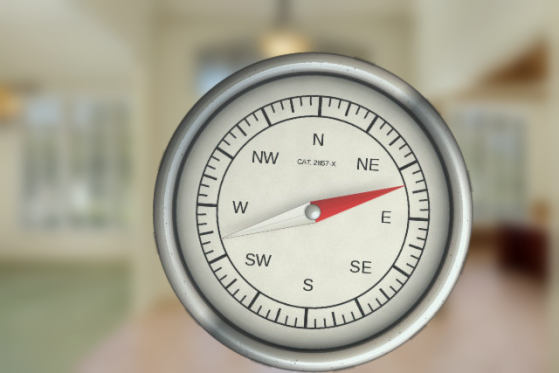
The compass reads 70 °
